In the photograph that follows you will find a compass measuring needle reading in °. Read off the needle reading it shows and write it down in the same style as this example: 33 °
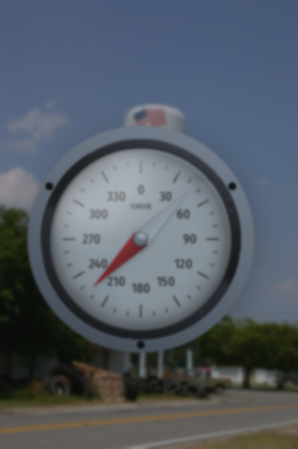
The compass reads 225 °
